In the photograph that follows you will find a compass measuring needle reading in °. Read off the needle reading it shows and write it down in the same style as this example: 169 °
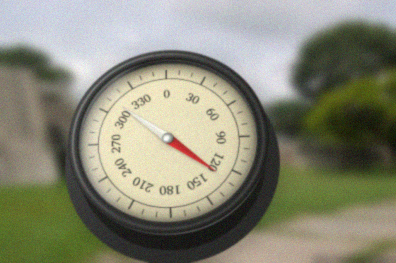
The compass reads 130 °
